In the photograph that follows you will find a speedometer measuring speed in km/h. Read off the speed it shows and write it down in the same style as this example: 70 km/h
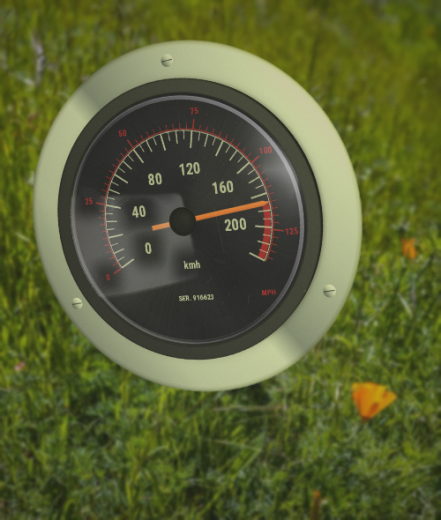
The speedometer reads 185 km/h
